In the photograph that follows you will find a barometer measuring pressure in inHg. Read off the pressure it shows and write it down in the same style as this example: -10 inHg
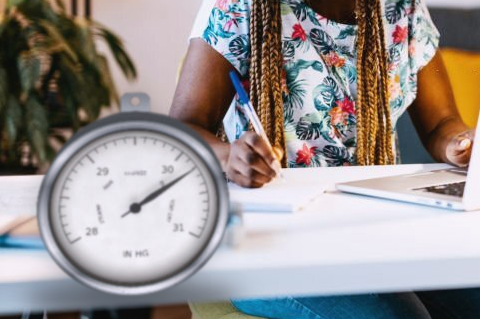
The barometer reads 30.2 inHg
